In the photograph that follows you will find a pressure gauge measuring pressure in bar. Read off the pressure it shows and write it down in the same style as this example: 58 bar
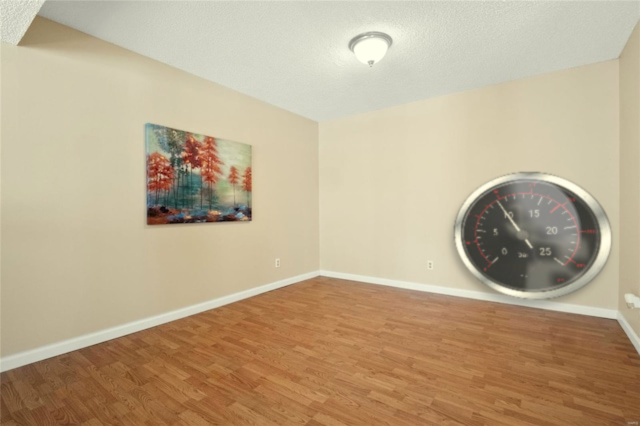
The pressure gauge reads 10 bar
